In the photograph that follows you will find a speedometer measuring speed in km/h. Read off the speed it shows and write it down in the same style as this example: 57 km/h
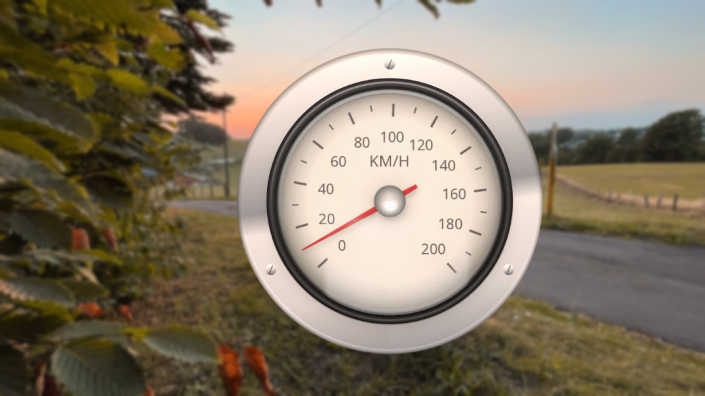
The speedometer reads 10 km/h
